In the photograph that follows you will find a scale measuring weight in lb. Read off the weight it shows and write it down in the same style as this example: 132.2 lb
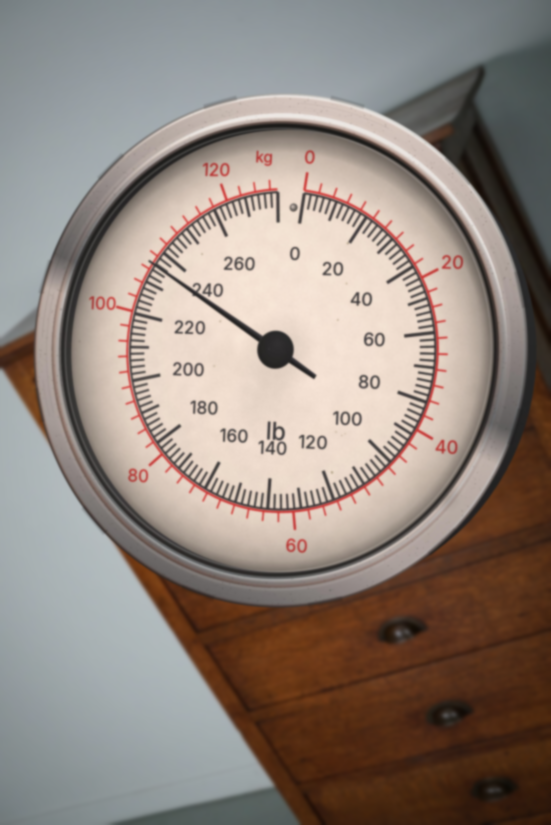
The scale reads 236 lb
